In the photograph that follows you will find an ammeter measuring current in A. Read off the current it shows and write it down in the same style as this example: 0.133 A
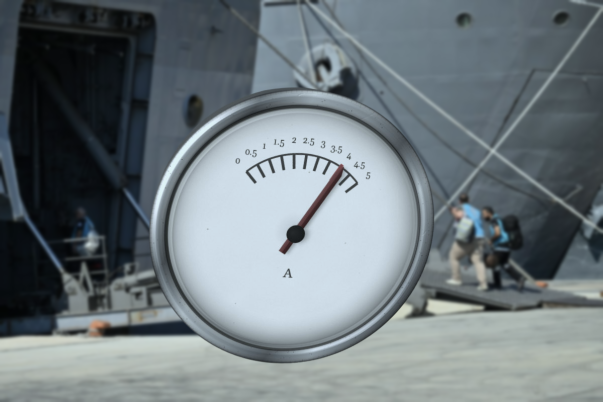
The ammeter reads 4 A
